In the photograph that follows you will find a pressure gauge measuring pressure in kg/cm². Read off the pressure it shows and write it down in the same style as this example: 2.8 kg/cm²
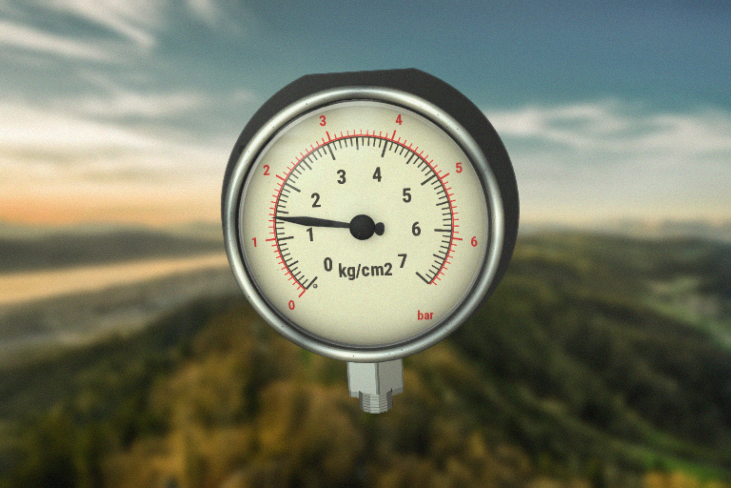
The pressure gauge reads 1.4 kg/cm²
